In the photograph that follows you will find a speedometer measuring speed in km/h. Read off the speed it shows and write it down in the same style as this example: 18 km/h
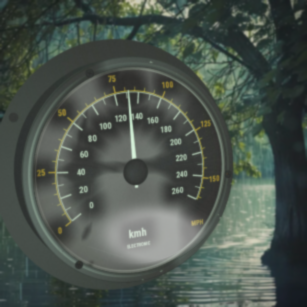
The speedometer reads 130 km/h
